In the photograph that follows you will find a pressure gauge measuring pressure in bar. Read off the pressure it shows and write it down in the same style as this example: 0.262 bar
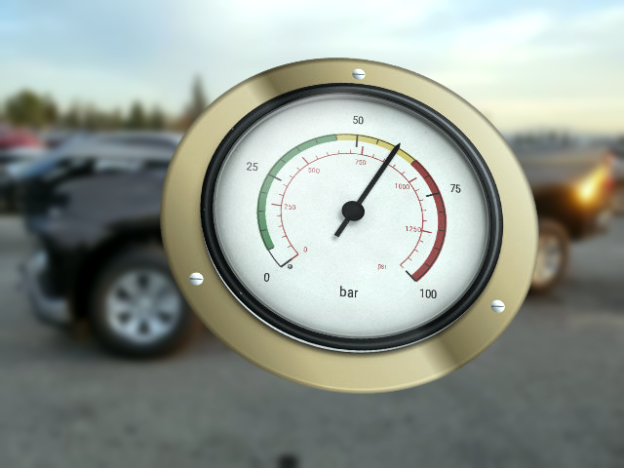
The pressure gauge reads 60 bar
